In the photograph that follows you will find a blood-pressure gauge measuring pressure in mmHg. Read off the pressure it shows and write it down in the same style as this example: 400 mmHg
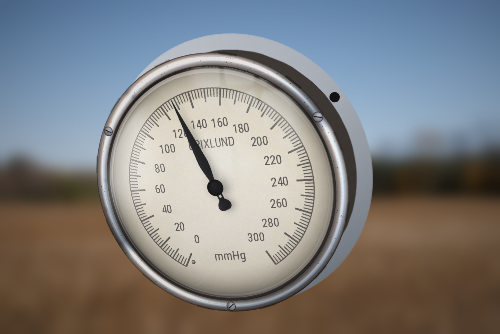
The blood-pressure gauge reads 130 mmHg
